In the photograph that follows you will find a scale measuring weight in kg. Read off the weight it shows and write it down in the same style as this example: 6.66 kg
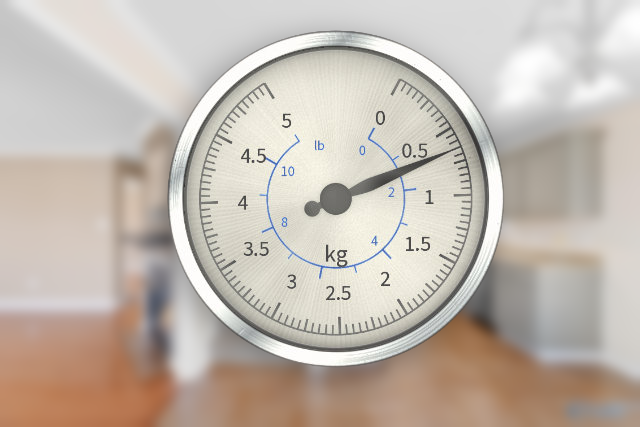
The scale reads 0.65 kg
